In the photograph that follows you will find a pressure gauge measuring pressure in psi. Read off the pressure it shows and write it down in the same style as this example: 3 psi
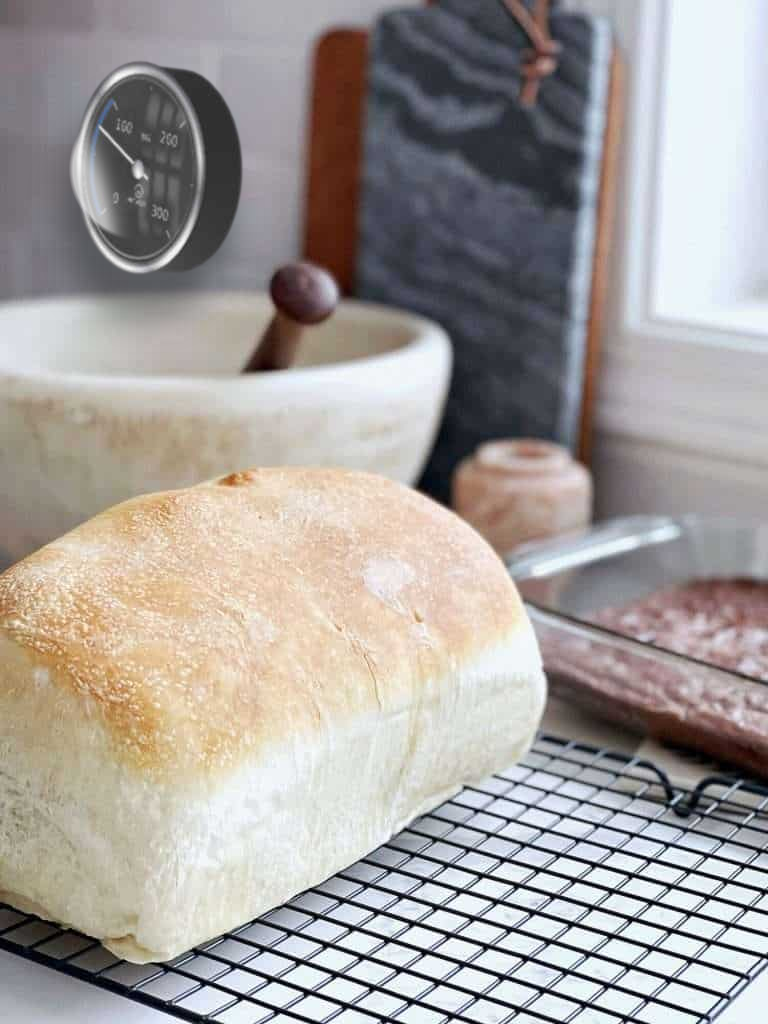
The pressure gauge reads 75 psi
